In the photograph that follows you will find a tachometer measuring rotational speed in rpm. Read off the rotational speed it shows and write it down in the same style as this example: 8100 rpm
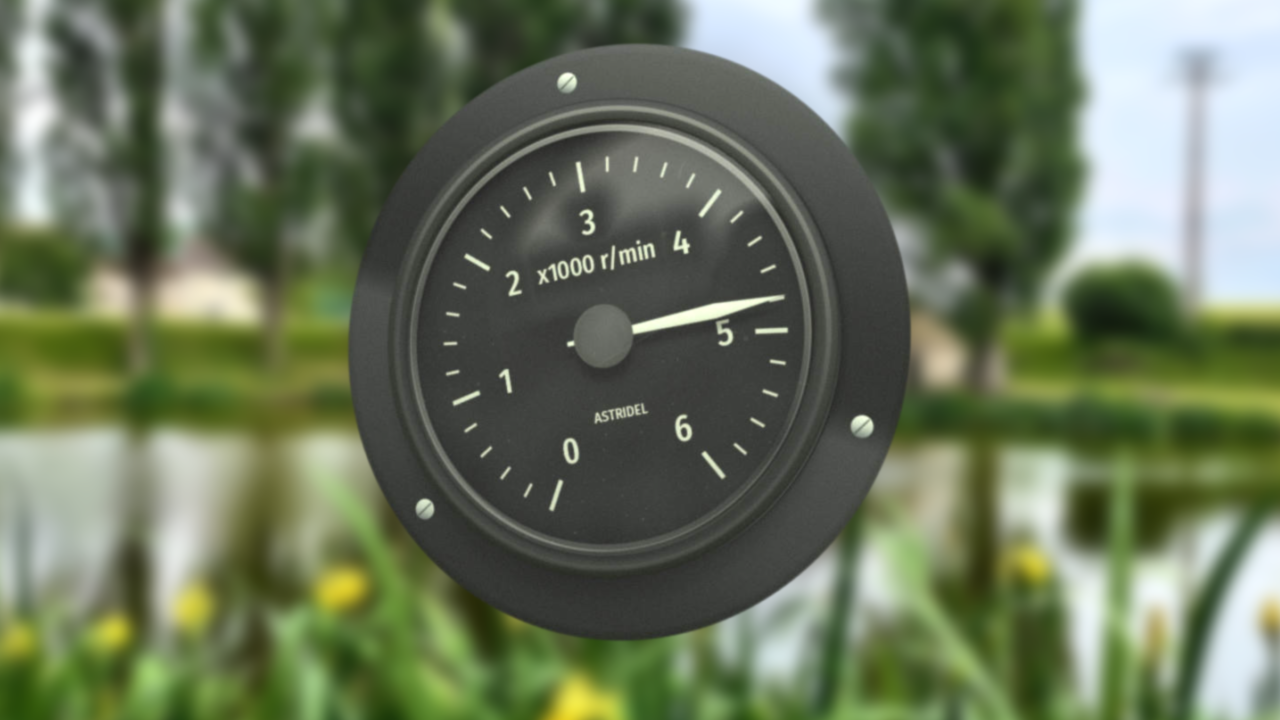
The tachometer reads 4800 rpm
